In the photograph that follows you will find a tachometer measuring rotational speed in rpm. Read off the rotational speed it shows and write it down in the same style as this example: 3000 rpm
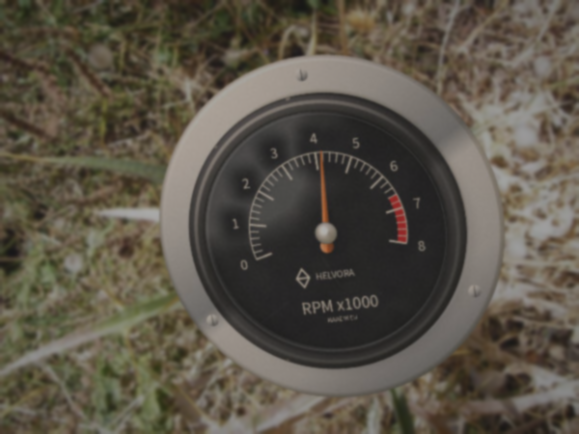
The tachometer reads 4200 rpm
